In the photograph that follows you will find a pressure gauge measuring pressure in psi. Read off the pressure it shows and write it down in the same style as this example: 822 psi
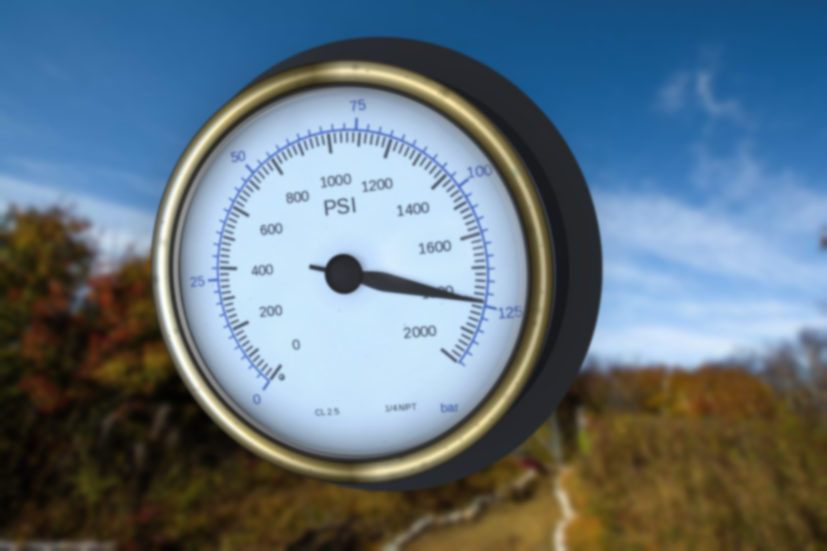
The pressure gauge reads 1800 psi
